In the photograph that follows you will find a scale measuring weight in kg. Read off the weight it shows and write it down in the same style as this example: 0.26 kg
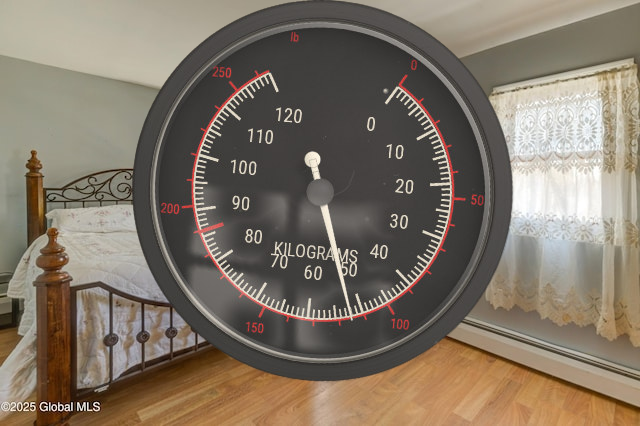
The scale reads 52 kg
